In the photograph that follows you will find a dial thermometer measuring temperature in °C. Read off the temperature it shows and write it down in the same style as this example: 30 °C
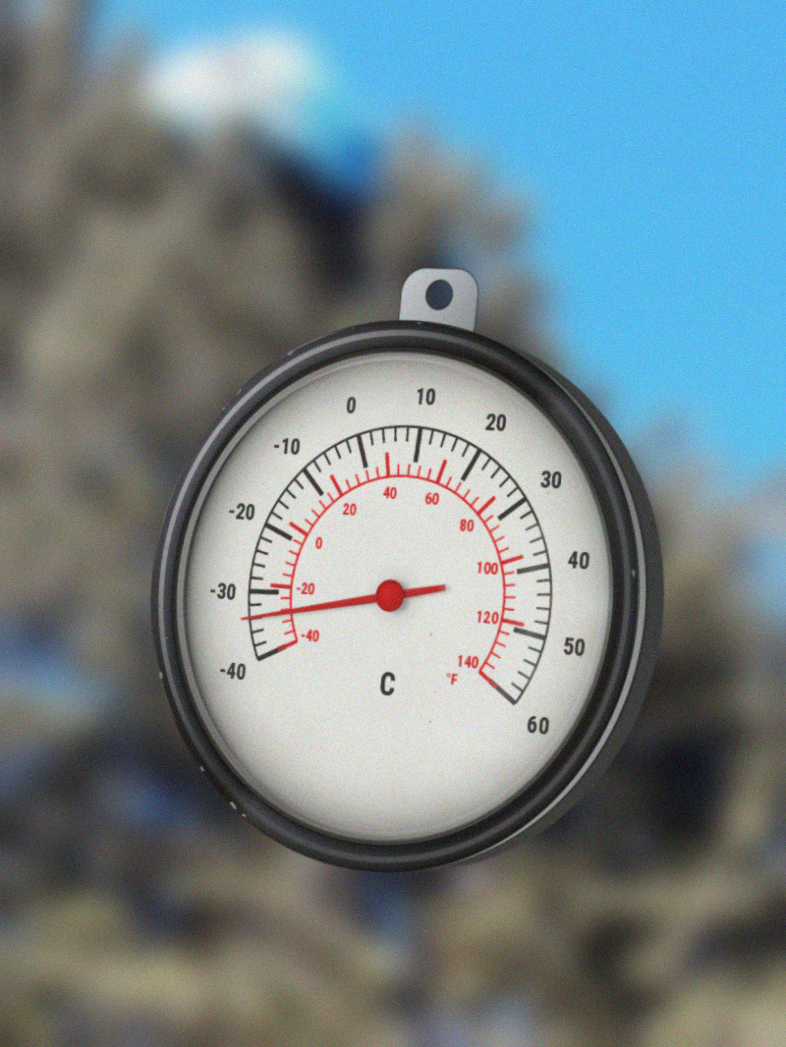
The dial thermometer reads -34 °C
